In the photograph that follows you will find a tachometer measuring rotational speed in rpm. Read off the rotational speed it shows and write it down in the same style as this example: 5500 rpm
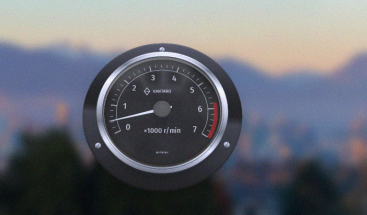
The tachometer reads 400 rpm
